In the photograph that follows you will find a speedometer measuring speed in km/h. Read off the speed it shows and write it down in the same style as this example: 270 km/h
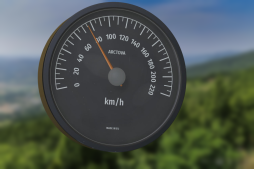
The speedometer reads 75 km/h
